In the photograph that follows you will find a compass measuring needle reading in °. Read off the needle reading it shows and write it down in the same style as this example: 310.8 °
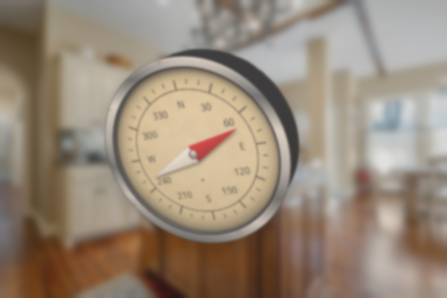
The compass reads 70 °
